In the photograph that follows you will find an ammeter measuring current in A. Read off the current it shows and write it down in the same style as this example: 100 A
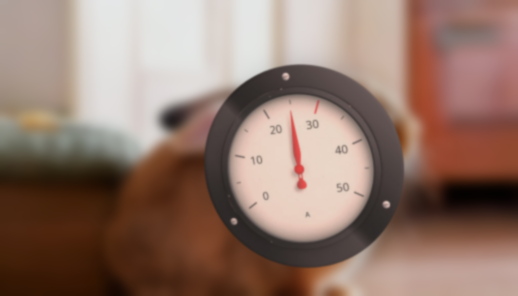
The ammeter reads 25 A
